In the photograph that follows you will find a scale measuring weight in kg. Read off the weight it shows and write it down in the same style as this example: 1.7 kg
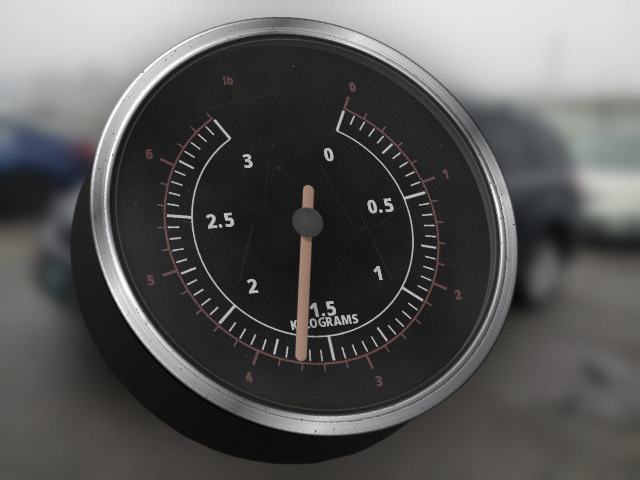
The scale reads 1.65 kg
